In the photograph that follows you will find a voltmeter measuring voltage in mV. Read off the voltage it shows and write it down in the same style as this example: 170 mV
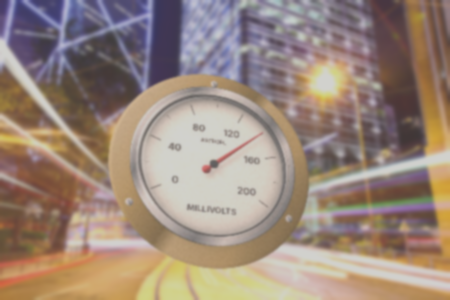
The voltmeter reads 140 mV
